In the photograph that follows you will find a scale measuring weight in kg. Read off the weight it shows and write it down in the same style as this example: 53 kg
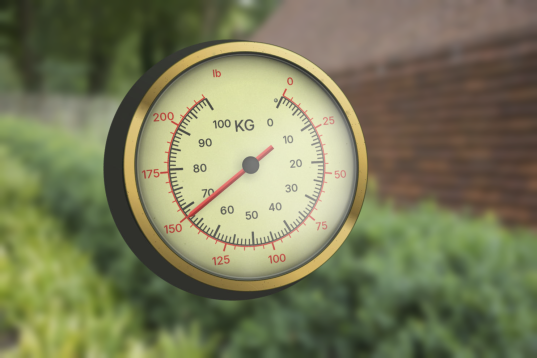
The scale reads 68 kg
